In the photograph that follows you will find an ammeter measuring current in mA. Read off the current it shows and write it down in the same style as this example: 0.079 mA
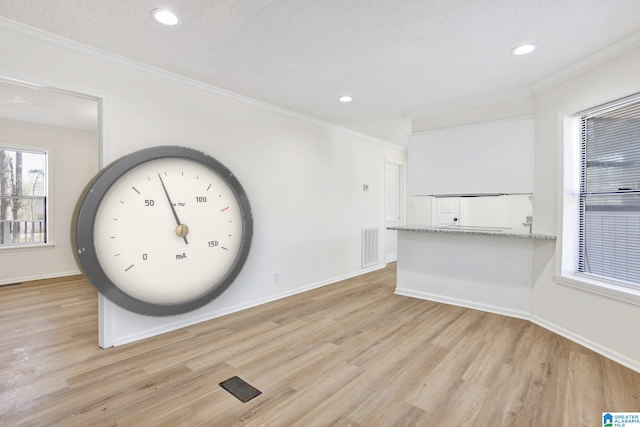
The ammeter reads 65 mA
